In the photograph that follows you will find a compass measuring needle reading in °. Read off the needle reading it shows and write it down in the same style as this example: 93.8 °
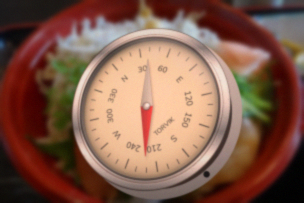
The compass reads 220 °
